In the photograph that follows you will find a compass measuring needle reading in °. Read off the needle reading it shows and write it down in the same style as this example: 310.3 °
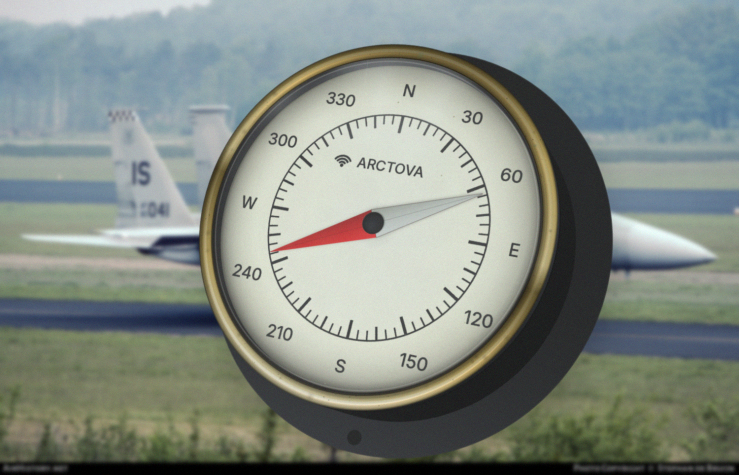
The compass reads 245 °
